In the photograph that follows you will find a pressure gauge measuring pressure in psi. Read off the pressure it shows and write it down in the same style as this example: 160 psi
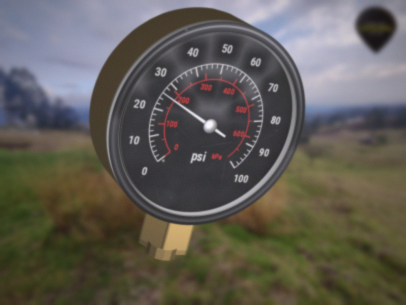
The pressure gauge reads 26 psi
